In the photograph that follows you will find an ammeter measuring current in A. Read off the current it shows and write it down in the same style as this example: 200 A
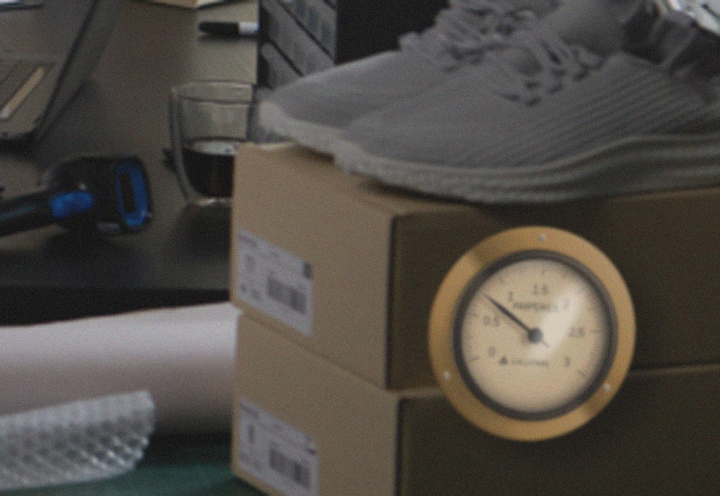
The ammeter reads 0.75 A
